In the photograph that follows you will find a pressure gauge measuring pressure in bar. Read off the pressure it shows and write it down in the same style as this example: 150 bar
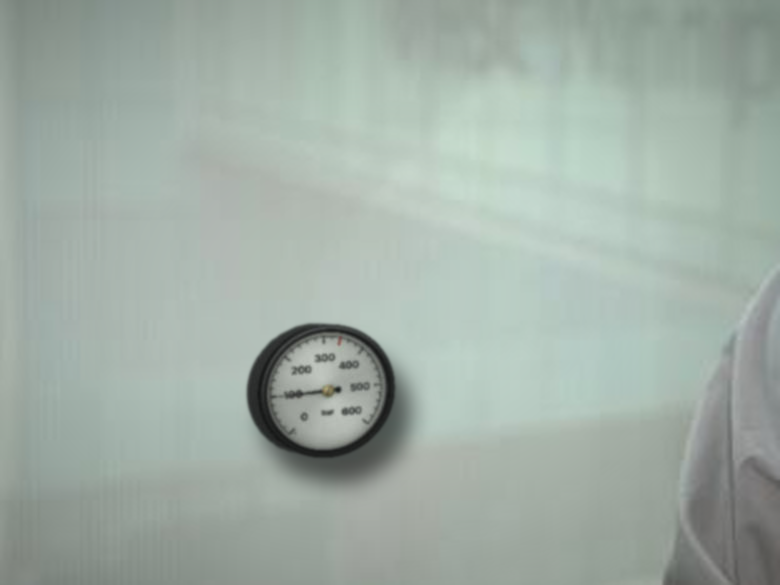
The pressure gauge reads 100 bar
